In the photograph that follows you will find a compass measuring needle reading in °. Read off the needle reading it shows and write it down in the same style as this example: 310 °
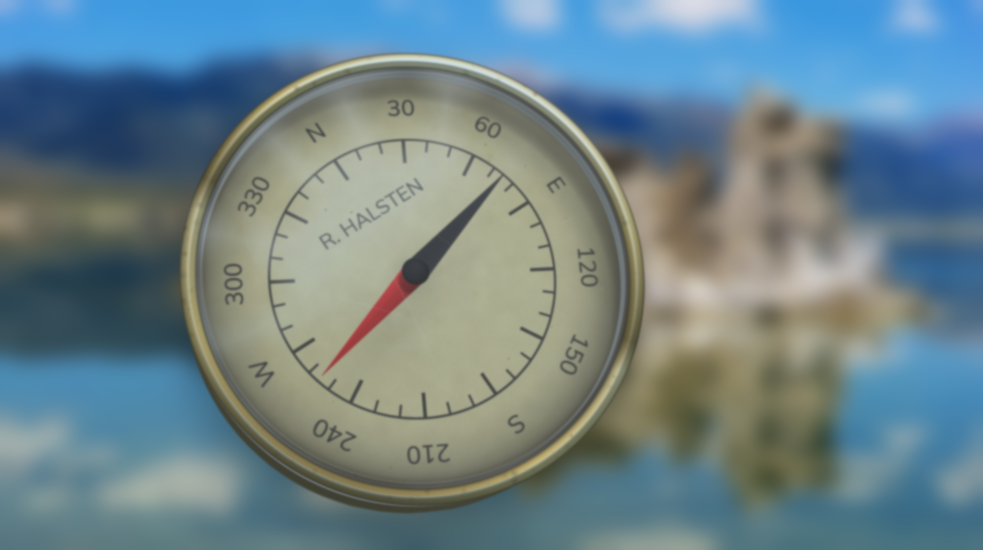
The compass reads 255 °
